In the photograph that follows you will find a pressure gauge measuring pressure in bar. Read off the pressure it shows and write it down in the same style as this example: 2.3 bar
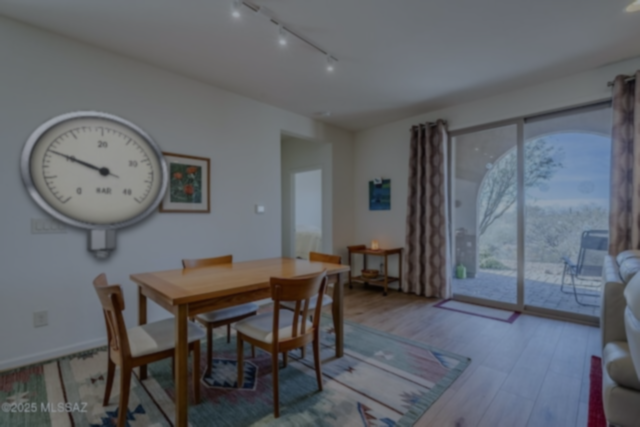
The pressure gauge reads 10 bar
